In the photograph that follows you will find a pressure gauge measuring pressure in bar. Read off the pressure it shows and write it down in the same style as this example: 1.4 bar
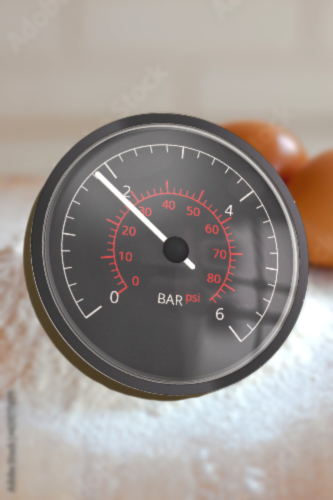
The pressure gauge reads 1.8 bar
